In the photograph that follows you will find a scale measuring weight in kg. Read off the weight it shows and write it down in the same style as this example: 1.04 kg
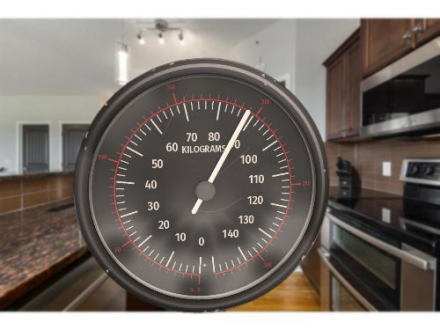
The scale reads 88 kg
